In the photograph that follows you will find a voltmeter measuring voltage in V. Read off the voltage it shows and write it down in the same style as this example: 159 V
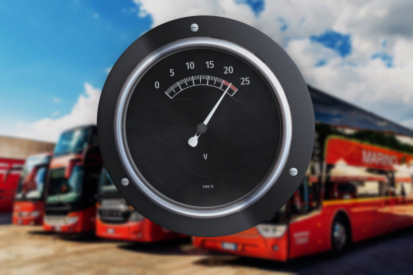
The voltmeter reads 22.5 V
